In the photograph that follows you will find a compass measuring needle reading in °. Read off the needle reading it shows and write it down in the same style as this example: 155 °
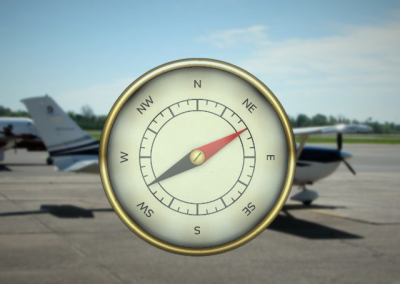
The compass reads 60 °
